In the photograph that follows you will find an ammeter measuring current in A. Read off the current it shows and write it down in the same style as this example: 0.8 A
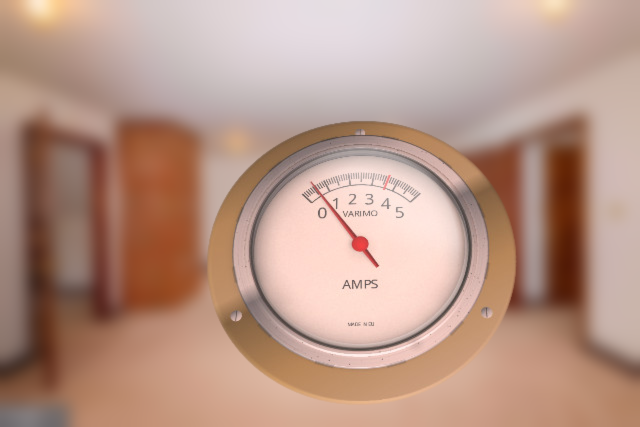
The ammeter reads 0.5 A
